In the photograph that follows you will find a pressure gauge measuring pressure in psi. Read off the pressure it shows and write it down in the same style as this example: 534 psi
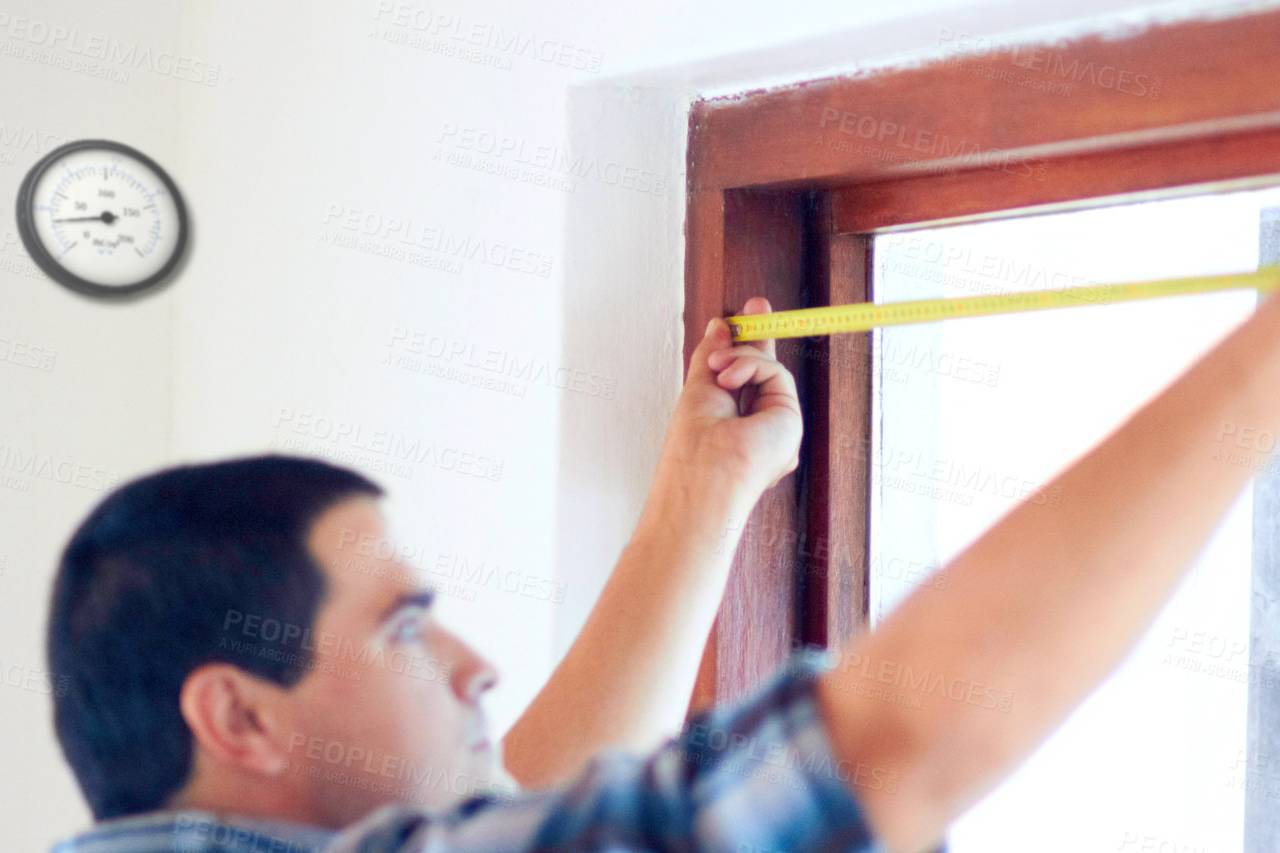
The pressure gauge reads 25 psi
